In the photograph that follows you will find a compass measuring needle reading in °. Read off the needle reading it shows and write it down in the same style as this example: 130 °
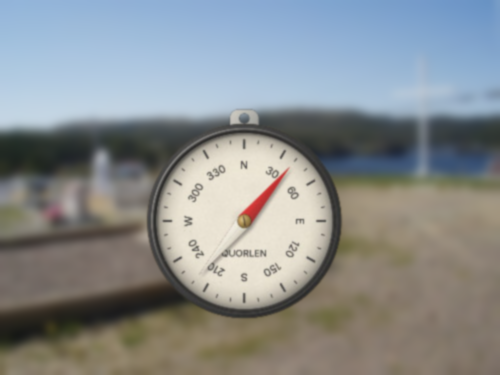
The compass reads 40 °
